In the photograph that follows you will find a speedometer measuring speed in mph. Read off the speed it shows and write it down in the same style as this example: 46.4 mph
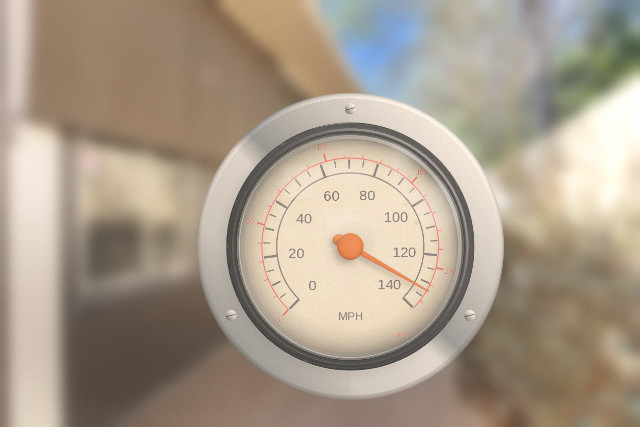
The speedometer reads 132.5 mph
